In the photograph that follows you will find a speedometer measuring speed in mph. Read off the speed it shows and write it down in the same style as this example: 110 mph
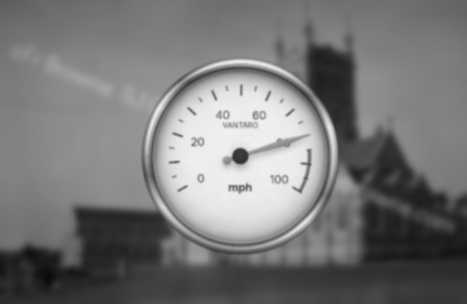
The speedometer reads 80 mph
